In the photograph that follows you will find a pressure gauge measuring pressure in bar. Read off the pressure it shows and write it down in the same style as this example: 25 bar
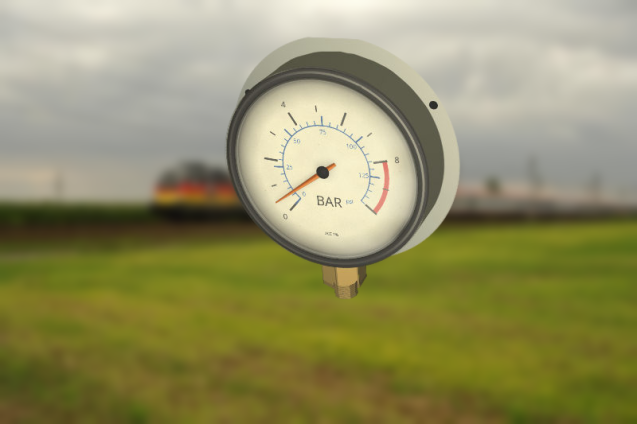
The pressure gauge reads 0.5 bar
